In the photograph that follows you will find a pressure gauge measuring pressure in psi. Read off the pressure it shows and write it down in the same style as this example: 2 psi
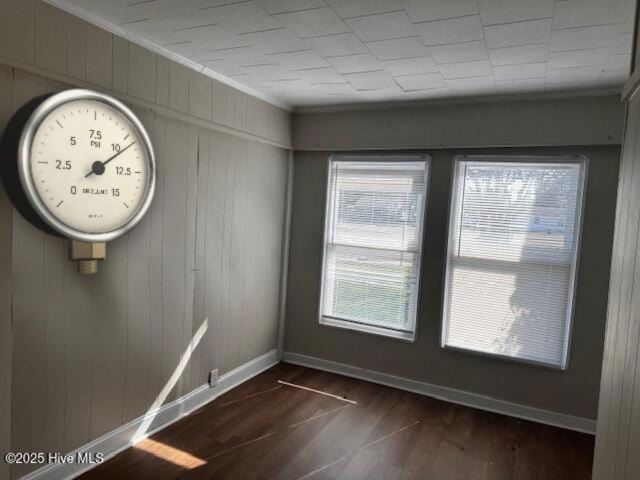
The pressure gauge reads 10.5 psi
